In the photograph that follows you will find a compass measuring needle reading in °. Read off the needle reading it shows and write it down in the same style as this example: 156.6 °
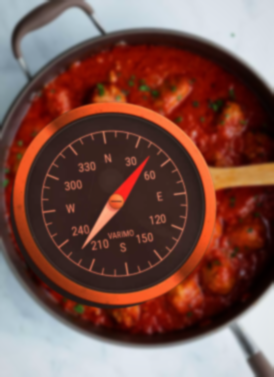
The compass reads 45 °
